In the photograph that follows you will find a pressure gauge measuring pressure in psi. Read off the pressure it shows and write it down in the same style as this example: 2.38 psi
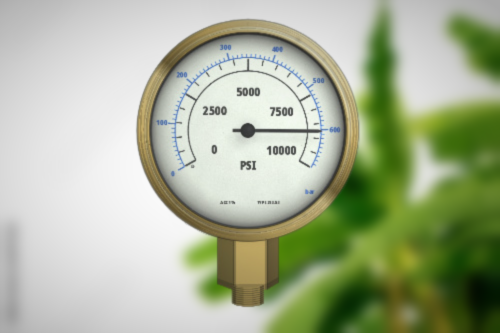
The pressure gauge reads 8750 psi
